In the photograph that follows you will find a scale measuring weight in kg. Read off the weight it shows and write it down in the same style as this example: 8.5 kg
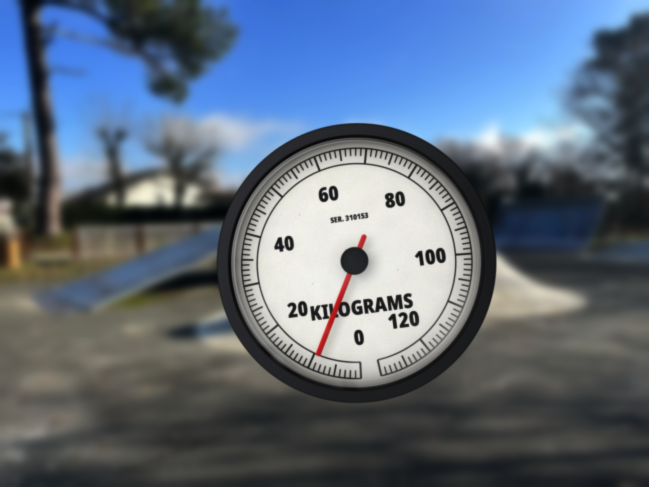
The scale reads 9 kg
